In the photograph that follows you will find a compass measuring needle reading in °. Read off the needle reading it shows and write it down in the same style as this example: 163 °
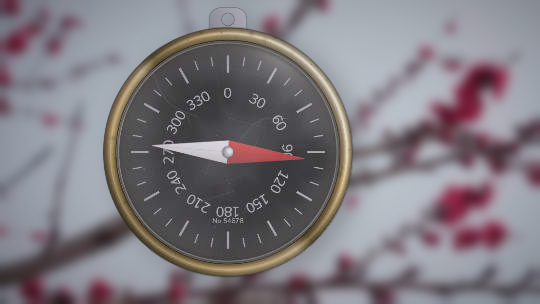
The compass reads 95 °
